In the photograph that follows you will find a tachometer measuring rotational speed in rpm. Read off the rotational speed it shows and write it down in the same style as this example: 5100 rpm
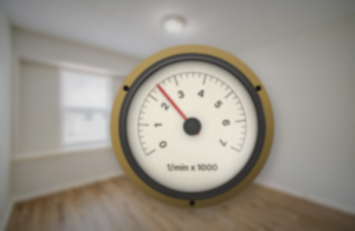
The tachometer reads 2400 rpm
